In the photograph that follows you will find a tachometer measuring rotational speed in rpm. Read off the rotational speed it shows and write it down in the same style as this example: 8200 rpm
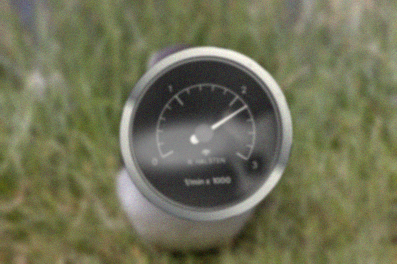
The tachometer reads 2200 rpm
